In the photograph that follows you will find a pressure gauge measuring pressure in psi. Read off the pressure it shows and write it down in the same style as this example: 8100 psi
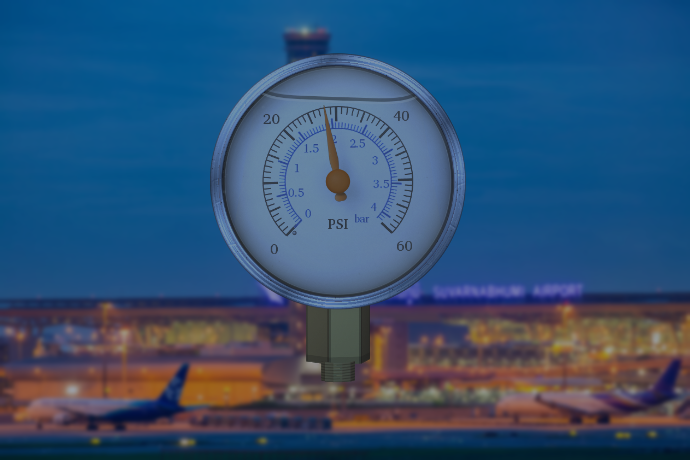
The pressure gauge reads 28 psi
